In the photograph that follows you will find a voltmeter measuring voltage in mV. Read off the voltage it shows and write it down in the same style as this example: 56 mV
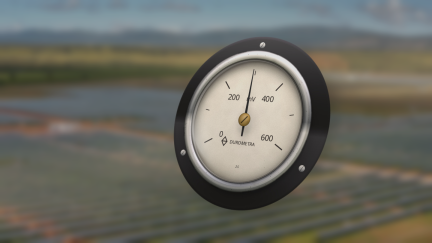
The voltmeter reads 300 mV
